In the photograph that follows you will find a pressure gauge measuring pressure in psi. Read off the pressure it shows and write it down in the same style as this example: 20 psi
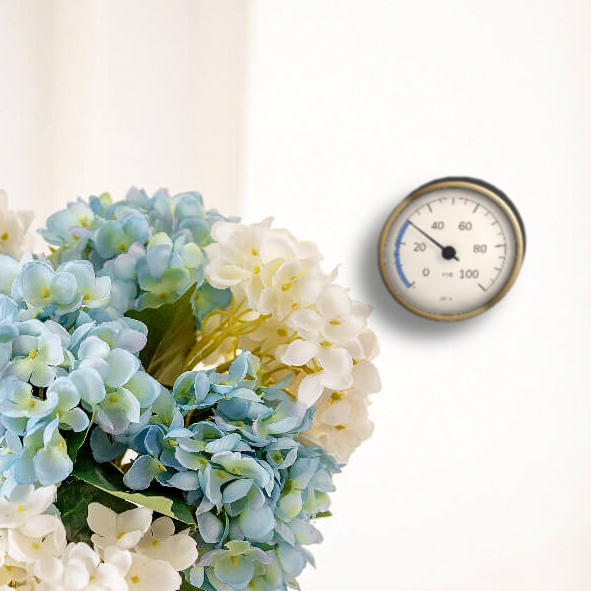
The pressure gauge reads 30 psi
